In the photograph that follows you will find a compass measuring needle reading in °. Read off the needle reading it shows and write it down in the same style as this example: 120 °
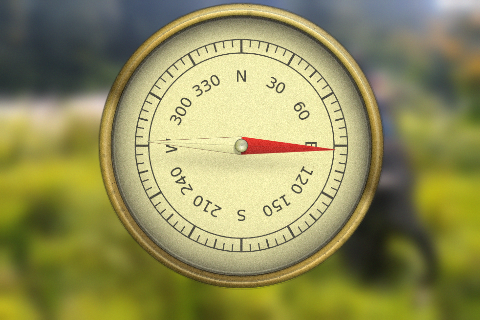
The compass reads 92.5 °
